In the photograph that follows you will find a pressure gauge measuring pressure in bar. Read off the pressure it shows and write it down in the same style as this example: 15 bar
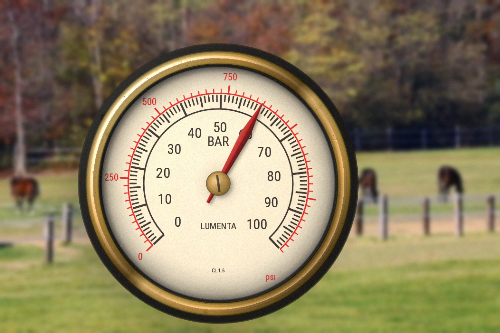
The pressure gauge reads 60 bar
